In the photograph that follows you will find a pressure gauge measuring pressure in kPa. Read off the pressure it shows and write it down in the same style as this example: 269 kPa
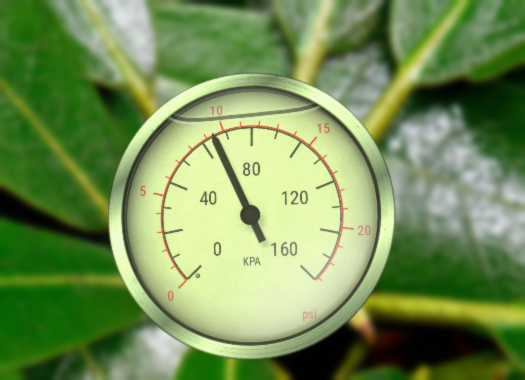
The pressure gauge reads 65 kPa
